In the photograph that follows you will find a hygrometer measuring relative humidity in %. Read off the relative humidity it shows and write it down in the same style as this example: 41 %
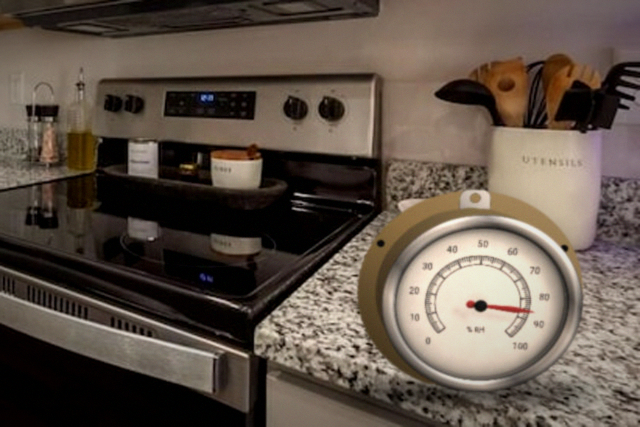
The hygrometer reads 85 %
